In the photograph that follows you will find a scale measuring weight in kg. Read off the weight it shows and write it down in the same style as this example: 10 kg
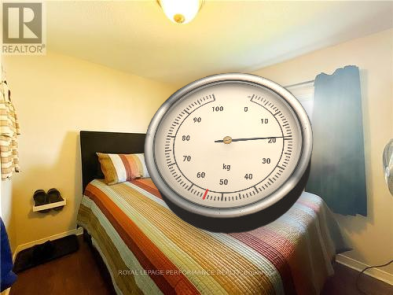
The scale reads 20 kg
